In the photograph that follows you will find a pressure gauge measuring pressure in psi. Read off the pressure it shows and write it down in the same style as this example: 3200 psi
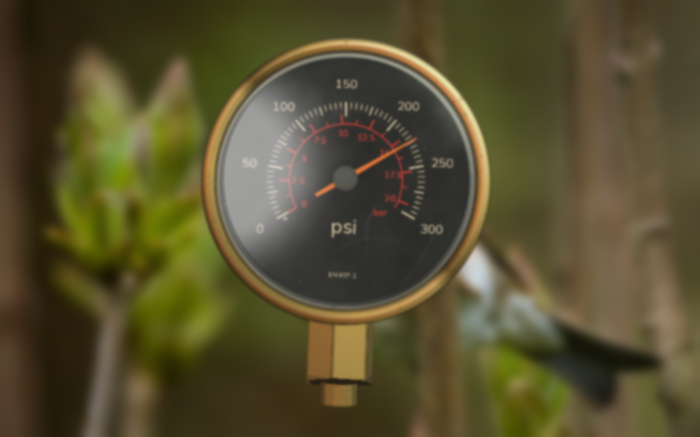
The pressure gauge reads 225 psi
